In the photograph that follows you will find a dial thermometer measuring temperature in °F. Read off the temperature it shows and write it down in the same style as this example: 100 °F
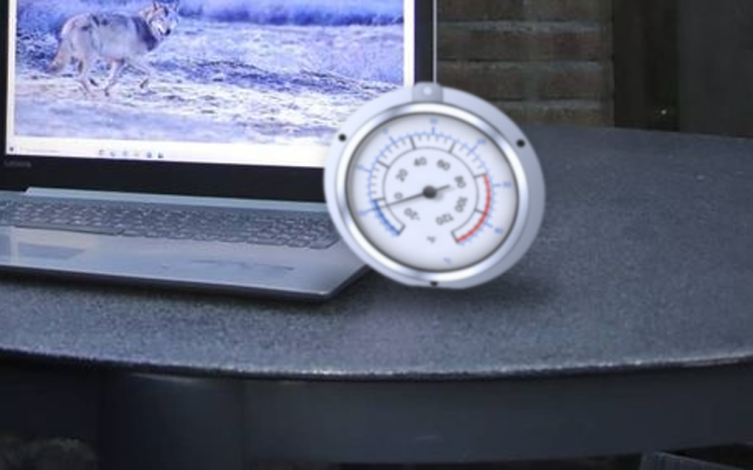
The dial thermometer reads -4 °F
